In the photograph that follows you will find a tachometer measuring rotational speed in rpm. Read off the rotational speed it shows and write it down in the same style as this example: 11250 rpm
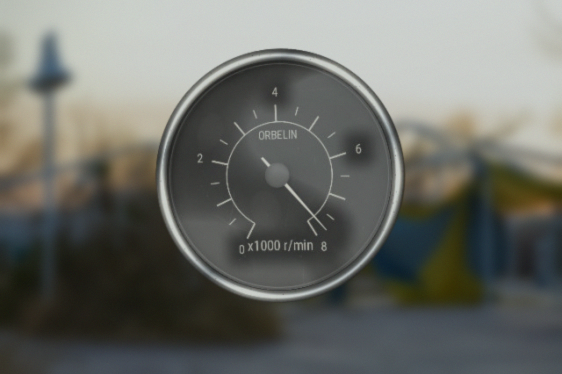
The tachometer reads 7750 rpm
